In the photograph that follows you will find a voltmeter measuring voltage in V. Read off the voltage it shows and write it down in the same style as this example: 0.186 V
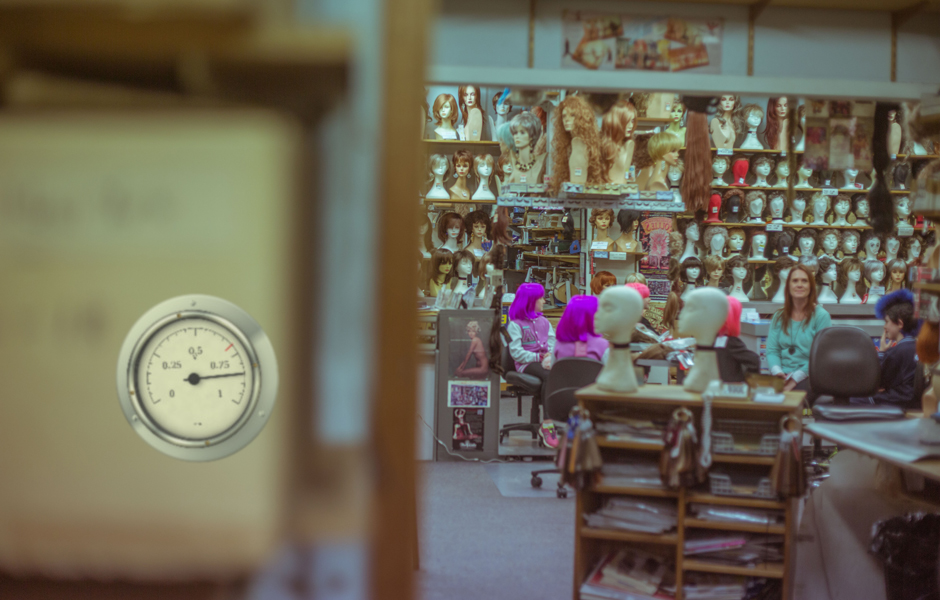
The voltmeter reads 0.85 V
